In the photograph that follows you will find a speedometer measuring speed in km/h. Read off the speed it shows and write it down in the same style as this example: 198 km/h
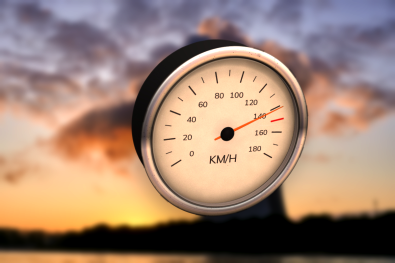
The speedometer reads 140 km/h
